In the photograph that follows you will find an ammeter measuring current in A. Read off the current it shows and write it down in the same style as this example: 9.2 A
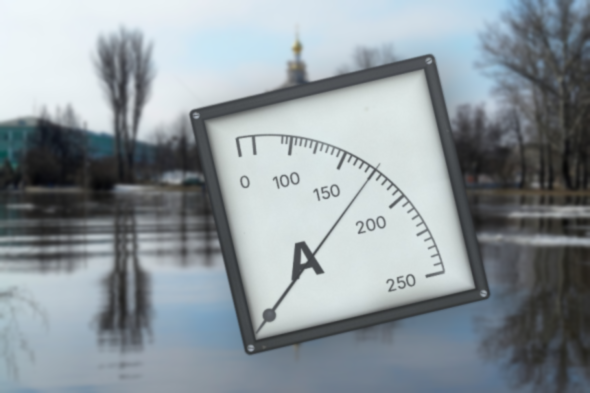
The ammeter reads 175 A
